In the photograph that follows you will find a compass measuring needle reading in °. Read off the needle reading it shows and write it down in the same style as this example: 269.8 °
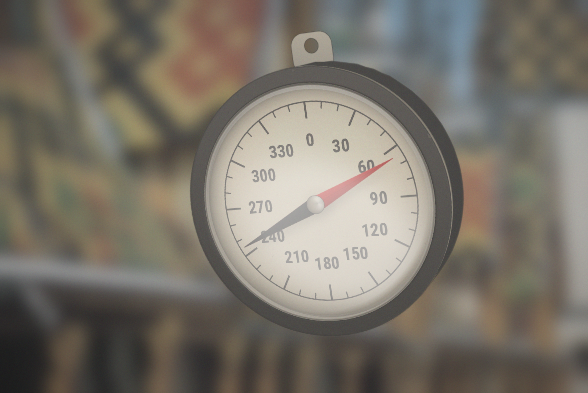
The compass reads 65 °
